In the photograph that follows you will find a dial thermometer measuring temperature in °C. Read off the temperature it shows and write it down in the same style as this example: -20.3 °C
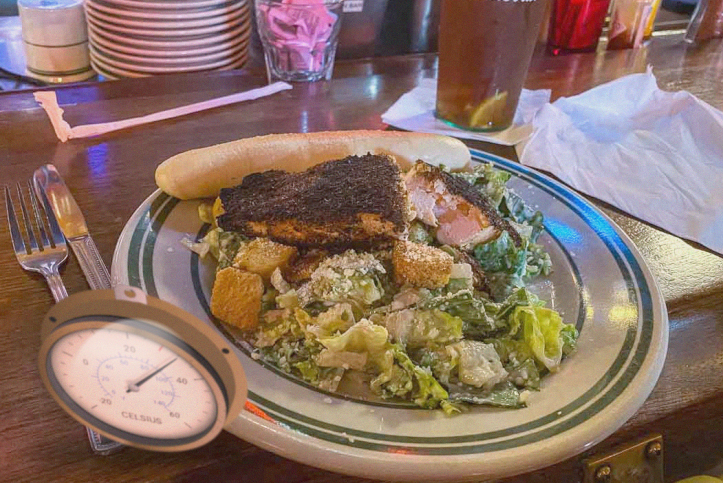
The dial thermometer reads 32 °C
